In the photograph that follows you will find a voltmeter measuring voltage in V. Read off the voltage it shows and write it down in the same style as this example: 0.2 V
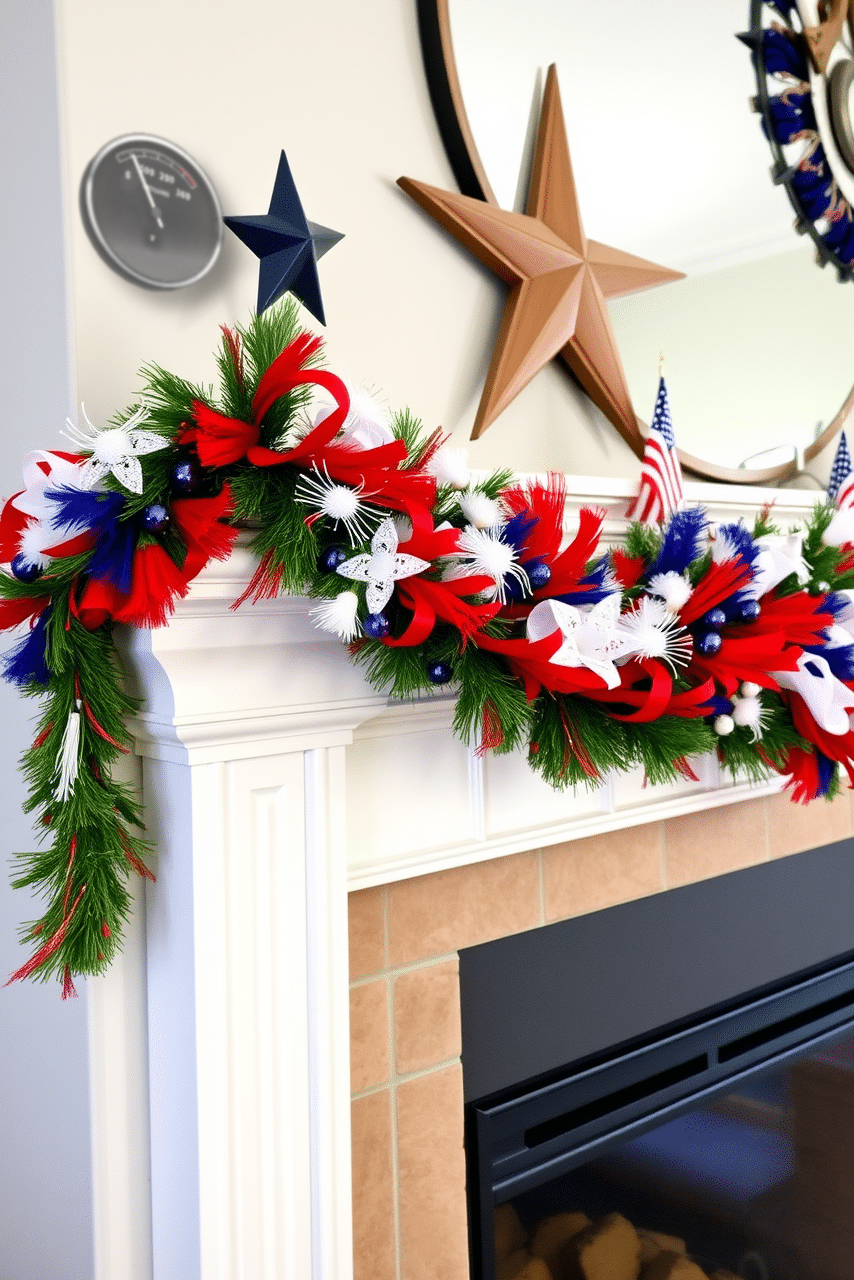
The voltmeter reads 50 V
